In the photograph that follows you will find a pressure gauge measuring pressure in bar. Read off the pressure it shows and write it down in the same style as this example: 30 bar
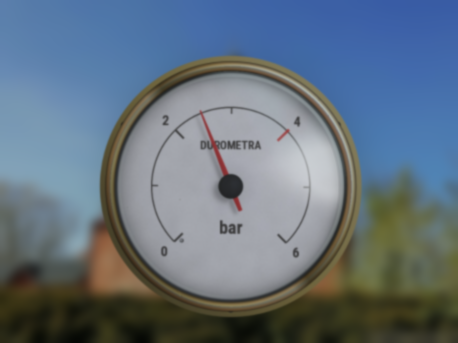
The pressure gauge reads 2.5 bar
